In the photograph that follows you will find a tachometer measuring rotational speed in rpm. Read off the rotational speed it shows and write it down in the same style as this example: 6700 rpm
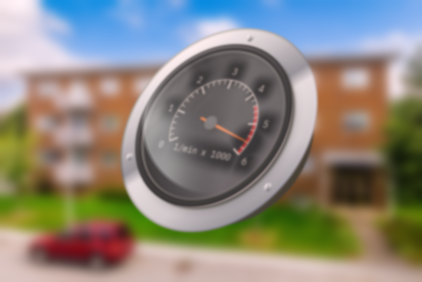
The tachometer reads 5600 rpm
